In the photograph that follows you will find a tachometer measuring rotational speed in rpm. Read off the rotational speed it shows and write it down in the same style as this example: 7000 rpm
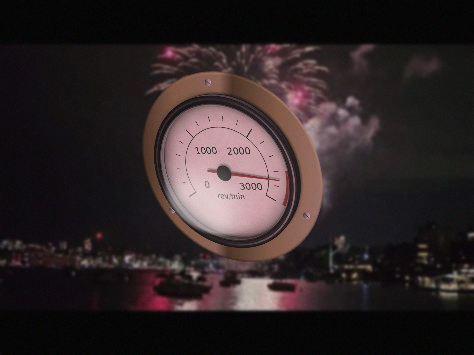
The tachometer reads 2700 rpm
